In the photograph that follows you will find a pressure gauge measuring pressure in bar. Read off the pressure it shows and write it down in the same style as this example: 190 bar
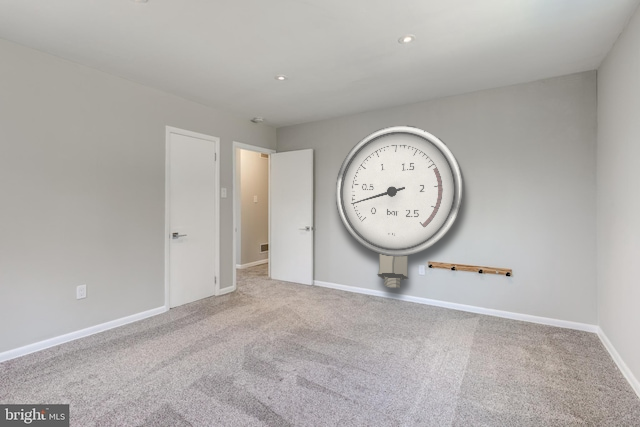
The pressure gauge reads 0.25 bar
